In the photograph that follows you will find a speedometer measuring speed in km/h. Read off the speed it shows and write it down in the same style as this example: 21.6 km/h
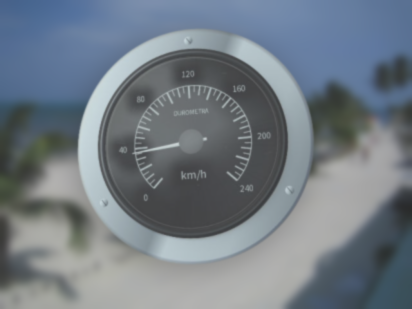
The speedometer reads 35 km/h
